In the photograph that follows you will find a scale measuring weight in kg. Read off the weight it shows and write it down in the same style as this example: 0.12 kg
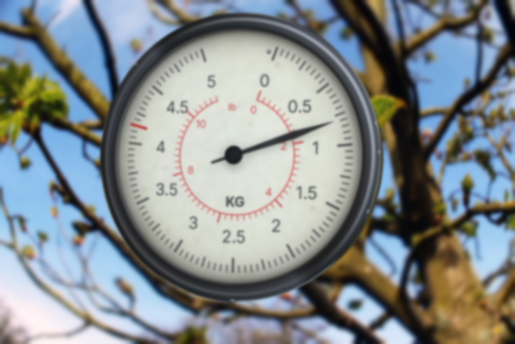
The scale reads 0.8 kg
